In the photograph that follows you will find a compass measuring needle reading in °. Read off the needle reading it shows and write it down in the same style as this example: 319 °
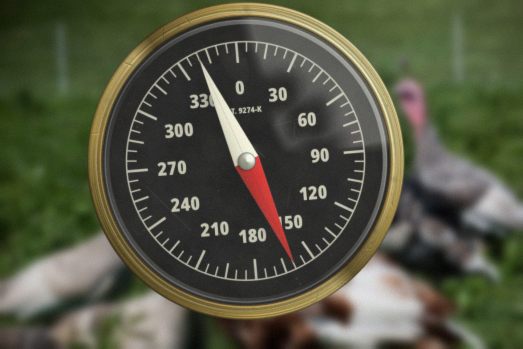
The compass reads 160 °
